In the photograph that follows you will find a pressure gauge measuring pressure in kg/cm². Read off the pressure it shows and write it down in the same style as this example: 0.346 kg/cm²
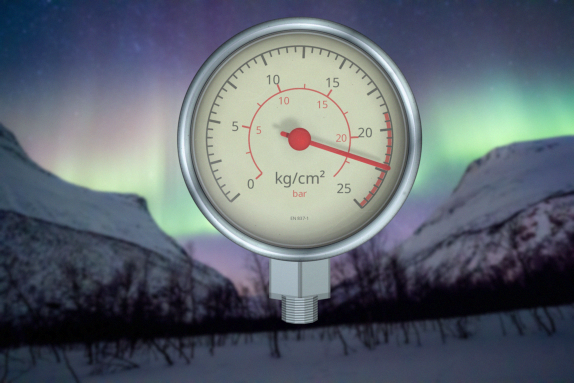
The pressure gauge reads 22.25 kg/cm²
